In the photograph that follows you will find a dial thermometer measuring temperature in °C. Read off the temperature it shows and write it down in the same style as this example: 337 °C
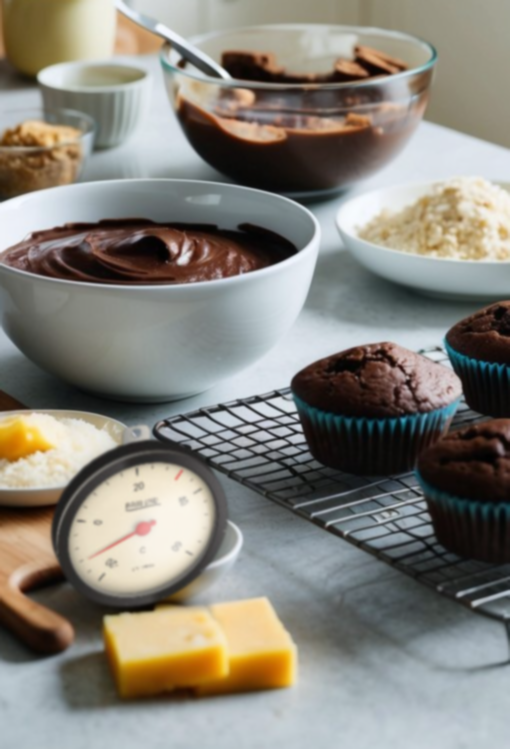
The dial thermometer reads -12 °C
